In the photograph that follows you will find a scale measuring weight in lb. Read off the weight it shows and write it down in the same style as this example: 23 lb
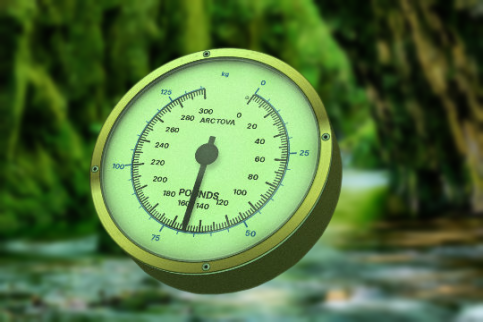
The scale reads 150 lb
